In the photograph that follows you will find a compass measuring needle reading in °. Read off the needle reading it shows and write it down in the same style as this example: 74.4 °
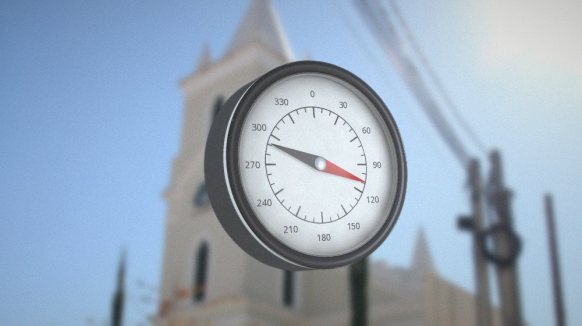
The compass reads 110 °
